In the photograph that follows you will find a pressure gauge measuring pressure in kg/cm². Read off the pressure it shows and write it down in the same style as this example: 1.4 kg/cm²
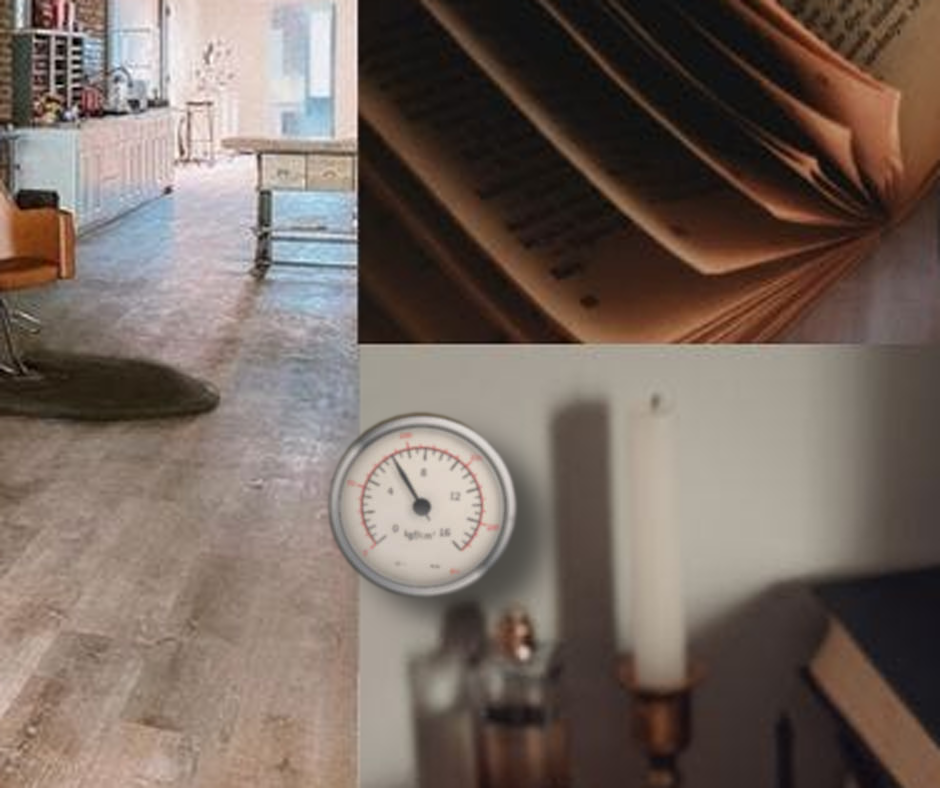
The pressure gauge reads 6 kg/cm²
